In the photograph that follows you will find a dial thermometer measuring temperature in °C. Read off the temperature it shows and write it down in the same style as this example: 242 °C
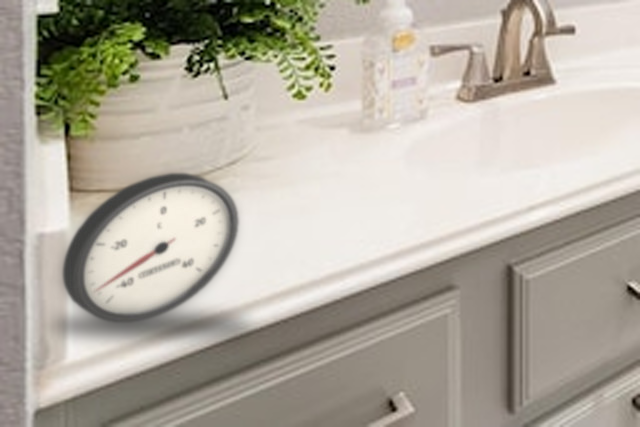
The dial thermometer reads -34 °C
